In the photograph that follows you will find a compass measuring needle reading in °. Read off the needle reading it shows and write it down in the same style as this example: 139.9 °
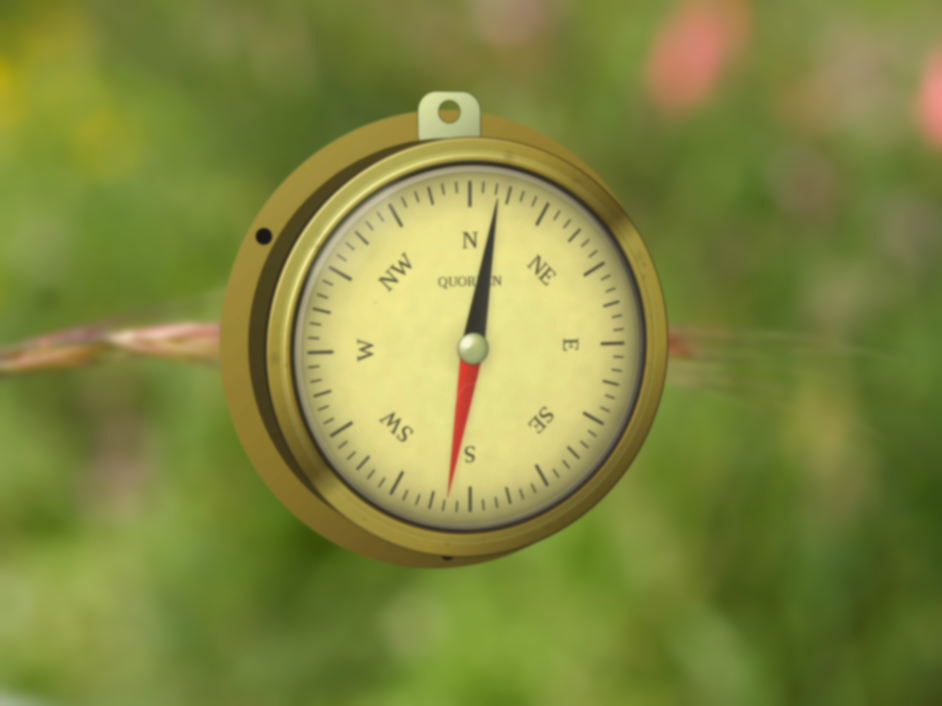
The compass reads 190 °
